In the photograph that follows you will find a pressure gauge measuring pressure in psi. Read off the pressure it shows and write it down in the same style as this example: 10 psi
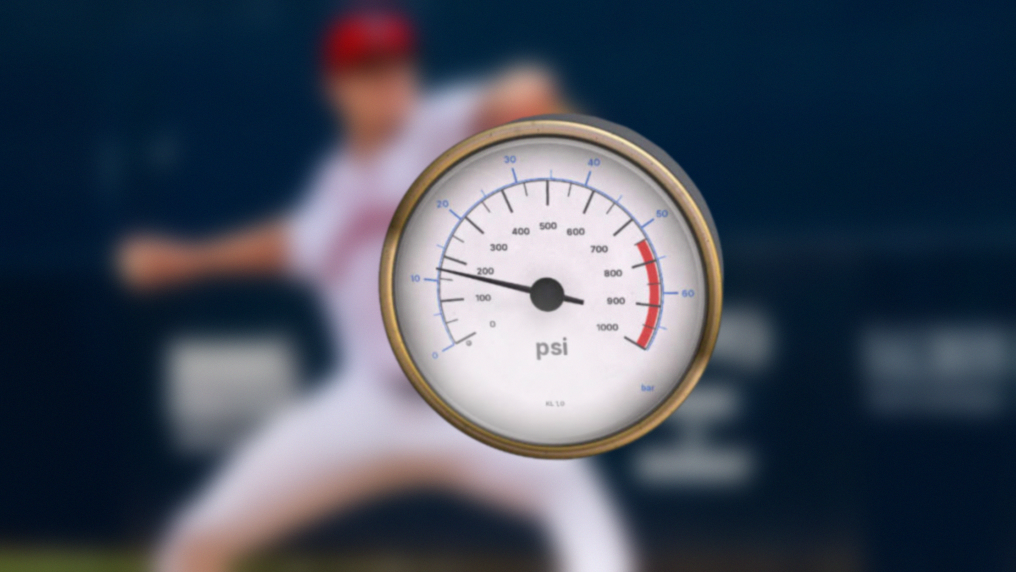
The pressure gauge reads 175 psi
